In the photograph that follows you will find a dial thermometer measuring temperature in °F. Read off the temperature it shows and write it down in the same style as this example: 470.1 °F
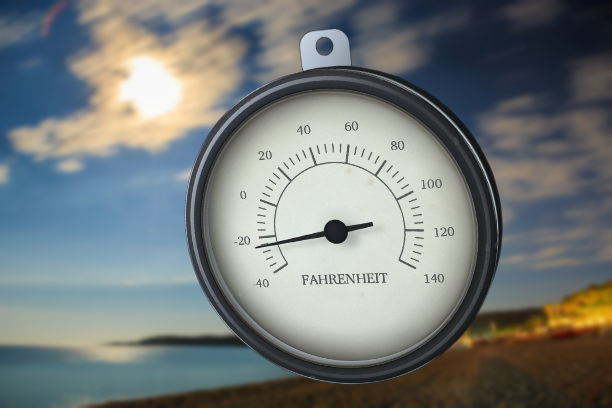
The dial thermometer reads -24 °F
